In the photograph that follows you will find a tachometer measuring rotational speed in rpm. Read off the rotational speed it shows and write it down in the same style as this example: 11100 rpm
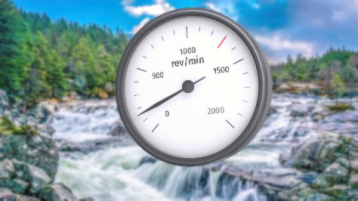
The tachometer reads 150 rpm
